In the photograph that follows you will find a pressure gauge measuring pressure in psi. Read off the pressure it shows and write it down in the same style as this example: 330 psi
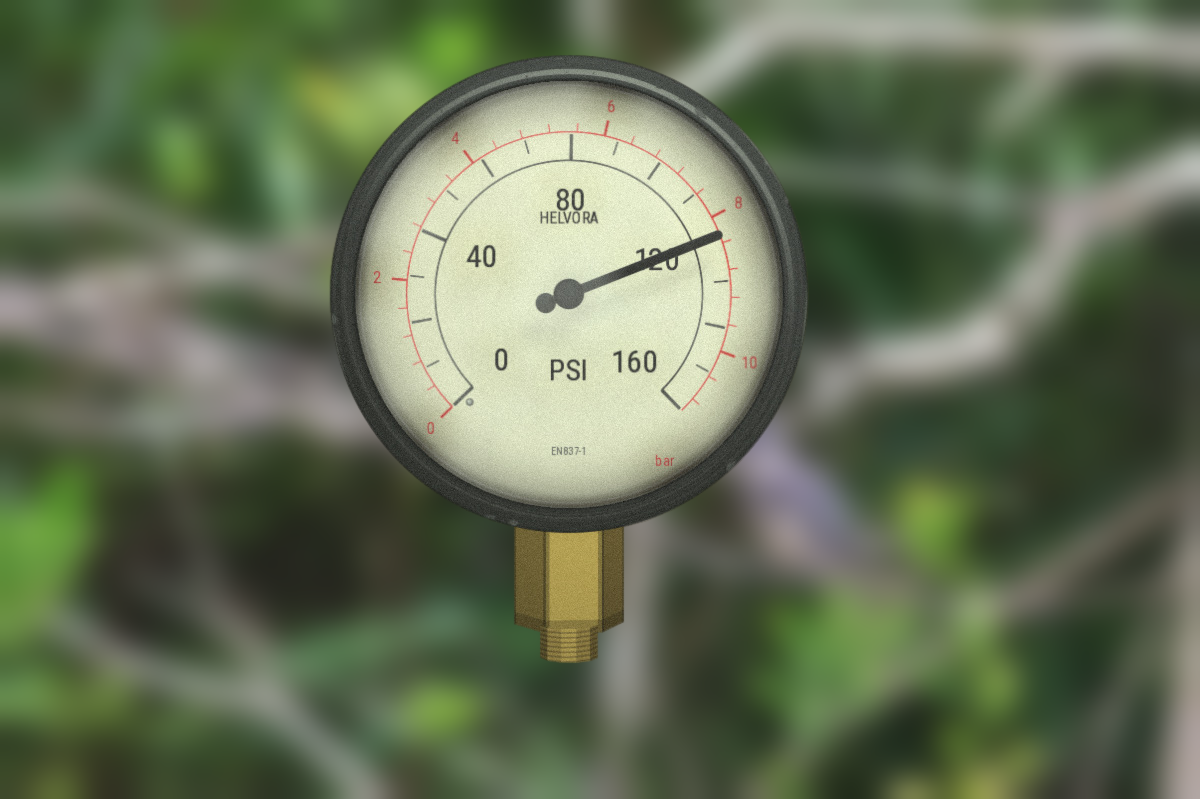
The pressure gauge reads 120 psi
